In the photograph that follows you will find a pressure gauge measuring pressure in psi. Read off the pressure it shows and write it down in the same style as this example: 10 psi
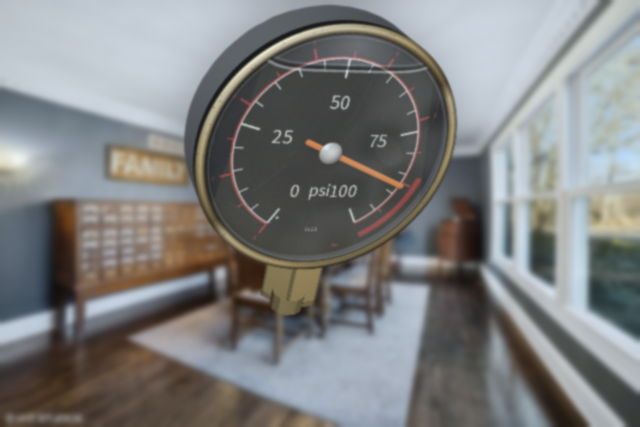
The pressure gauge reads 87.5 psi
